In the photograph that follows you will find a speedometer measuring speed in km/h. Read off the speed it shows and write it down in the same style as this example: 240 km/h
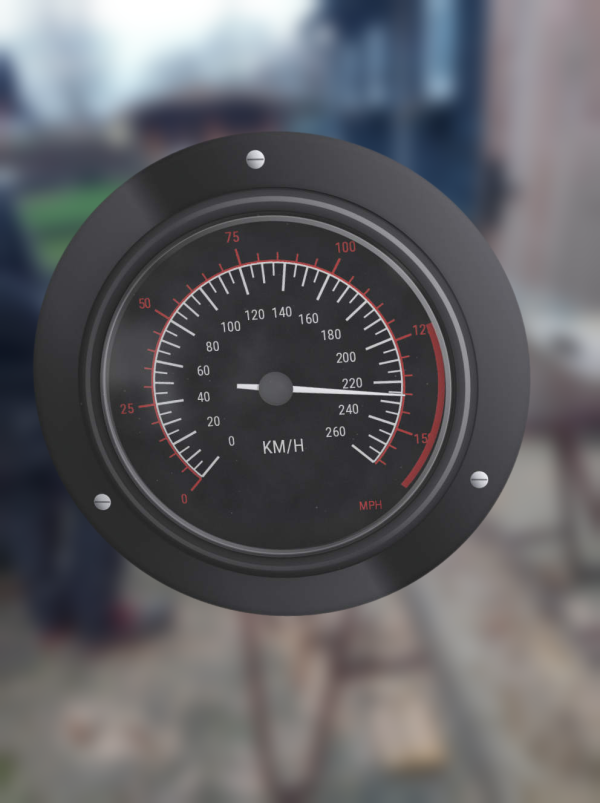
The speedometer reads 225 km/h
